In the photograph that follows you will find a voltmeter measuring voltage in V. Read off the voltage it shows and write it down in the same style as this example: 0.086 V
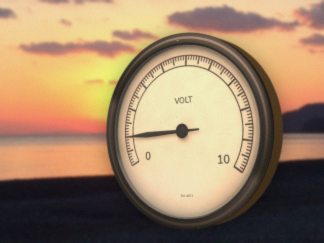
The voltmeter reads 1 V
